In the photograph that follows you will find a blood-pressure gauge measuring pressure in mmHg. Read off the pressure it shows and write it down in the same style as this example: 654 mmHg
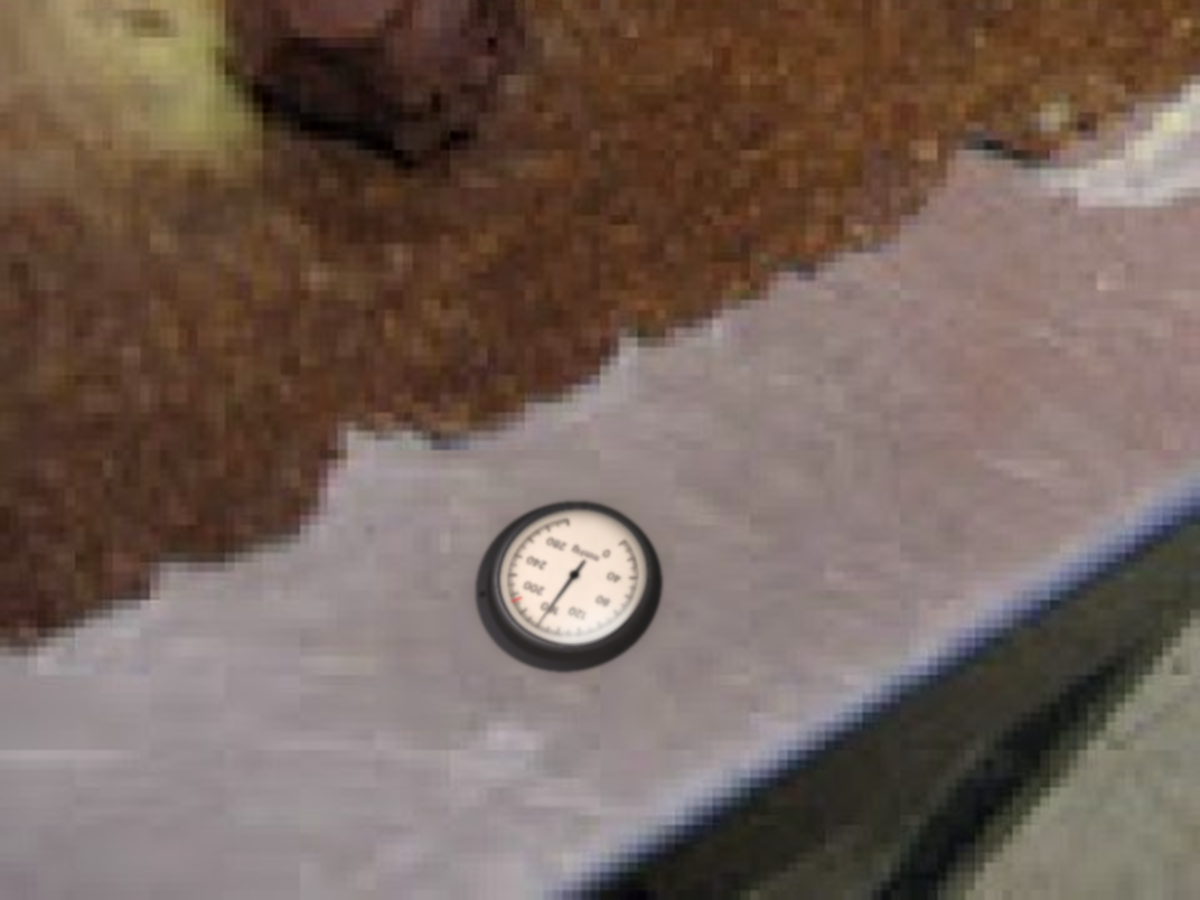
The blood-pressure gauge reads 160 mmHg
